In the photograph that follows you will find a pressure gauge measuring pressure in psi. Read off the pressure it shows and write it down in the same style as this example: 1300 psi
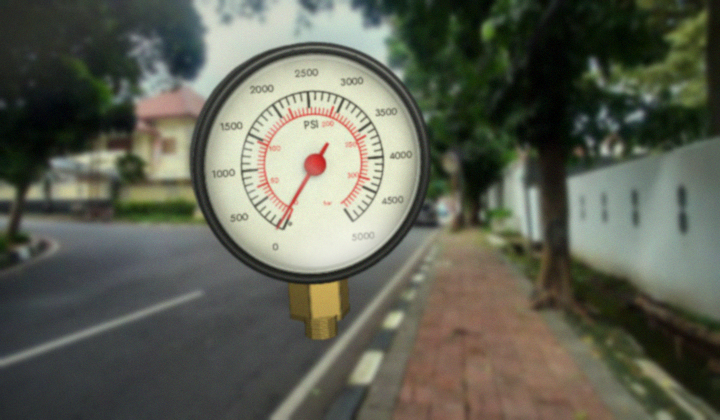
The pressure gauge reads 100 psi
